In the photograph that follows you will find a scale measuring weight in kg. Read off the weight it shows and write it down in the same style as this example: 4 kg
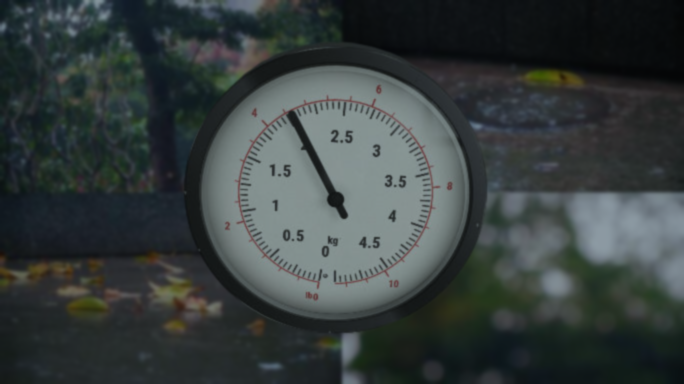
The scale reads 2.05 kg
